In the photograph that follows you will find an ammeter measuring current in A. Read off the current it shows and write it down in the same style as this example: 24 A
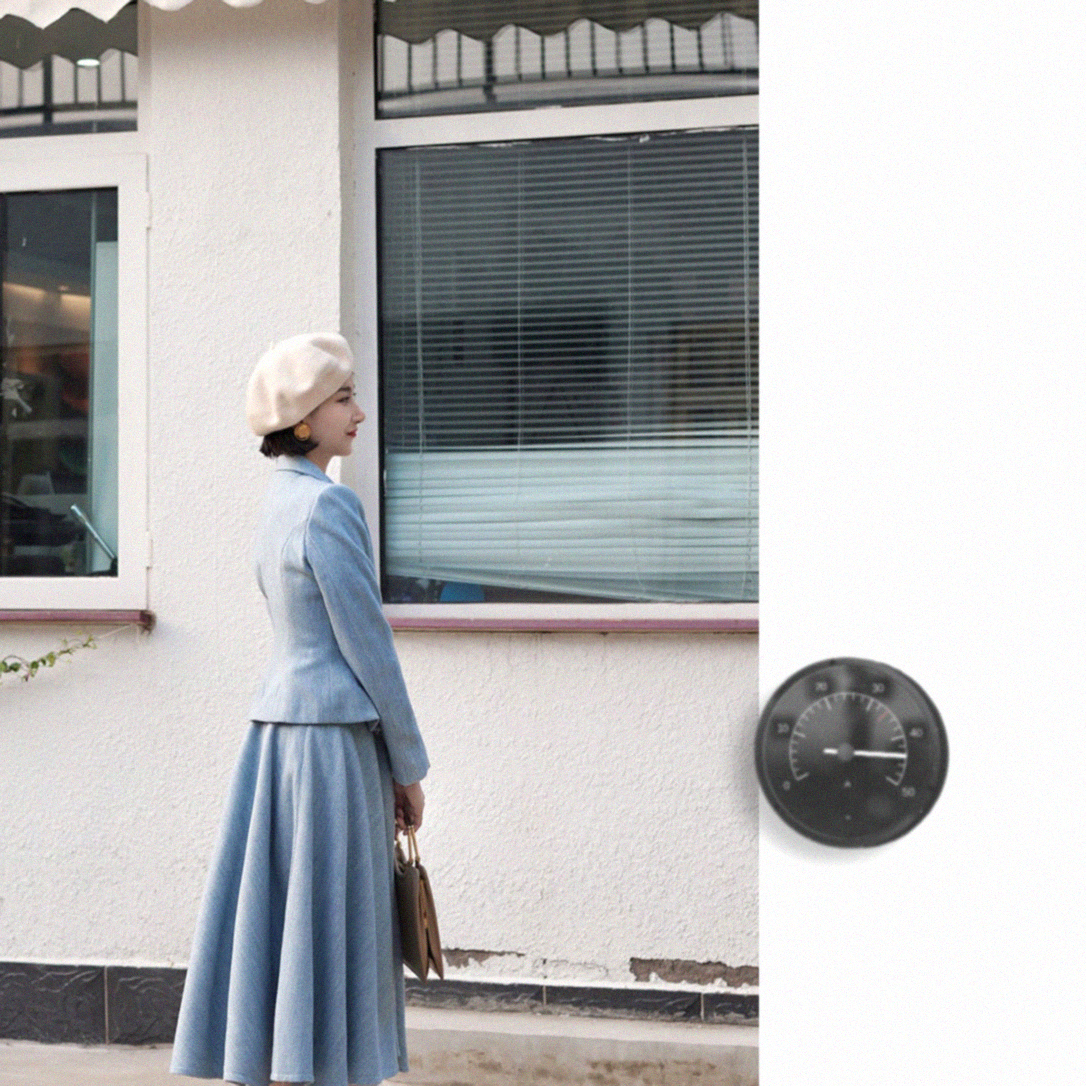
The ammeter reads 44 A
